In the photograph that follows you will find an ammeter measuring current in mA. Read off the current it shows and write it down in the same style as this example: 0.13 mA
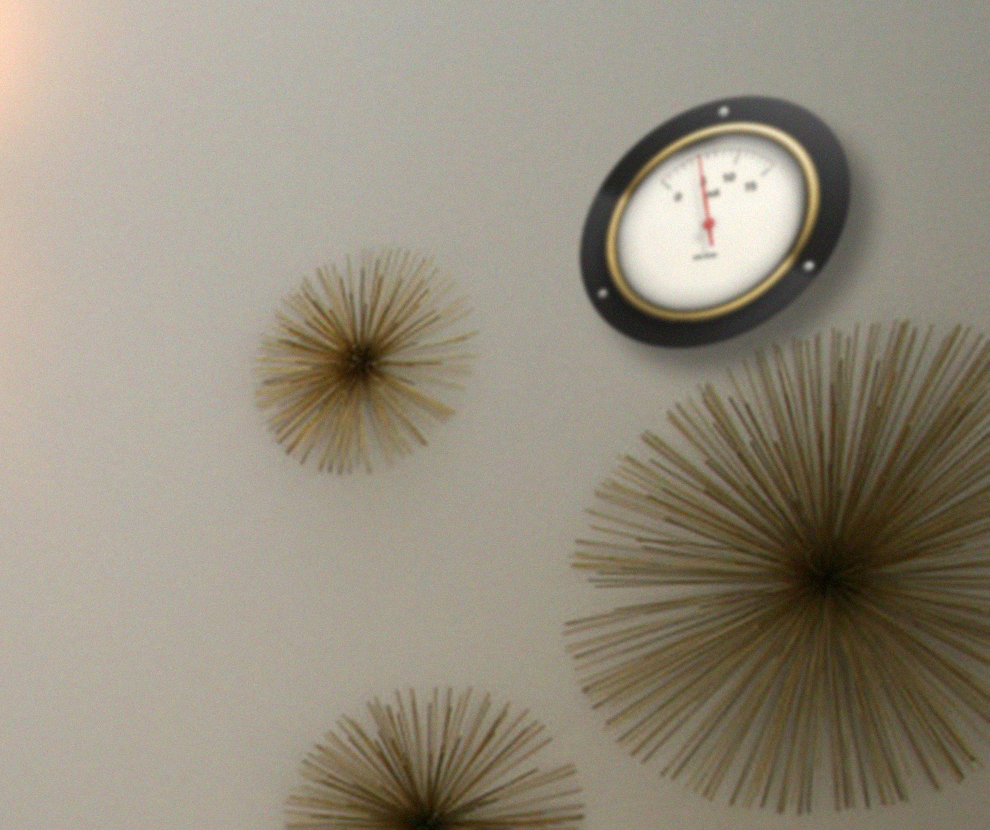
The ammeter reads 5 mA
